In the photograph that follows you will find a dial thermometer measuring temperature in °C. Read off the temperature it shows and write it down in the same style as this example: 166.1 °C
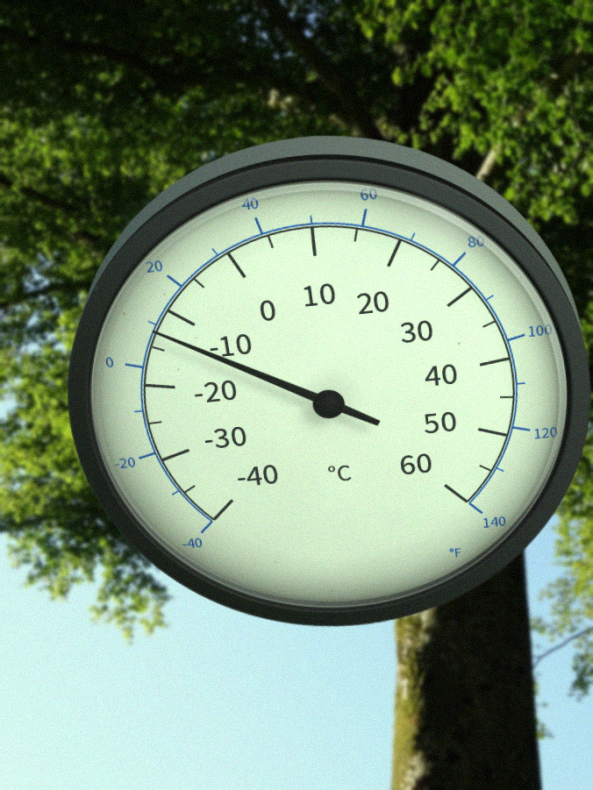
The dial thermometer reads -12.5 °C
